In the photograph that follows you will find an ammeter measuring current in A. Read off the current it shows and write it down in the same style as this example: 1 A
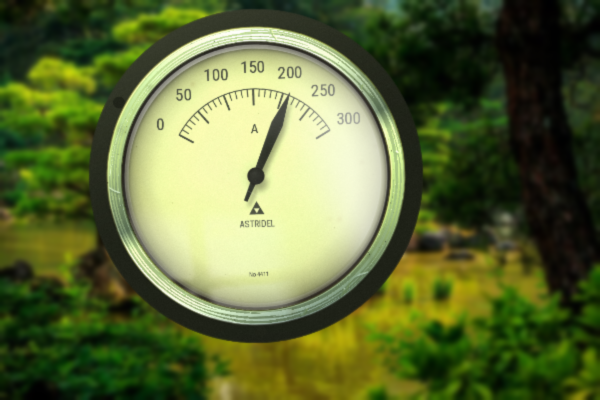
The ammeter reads 210 A
